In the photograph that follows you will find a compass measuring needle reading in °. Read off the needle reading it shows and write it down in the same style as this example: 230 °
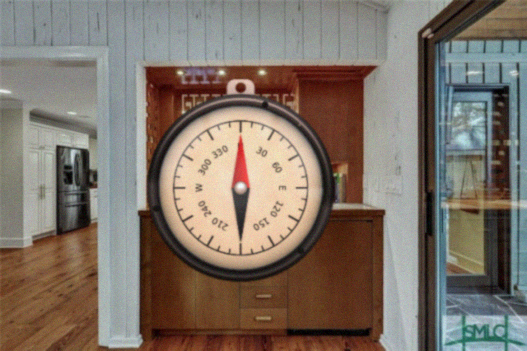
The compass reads 0 °
